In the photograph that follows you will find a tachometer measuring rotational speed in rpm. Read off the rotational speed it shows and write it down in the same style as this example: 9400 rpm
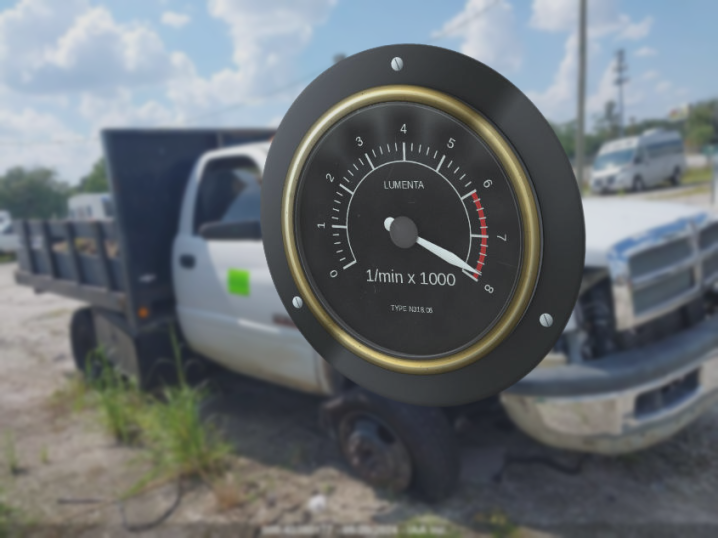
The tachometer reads 7800 rpm
